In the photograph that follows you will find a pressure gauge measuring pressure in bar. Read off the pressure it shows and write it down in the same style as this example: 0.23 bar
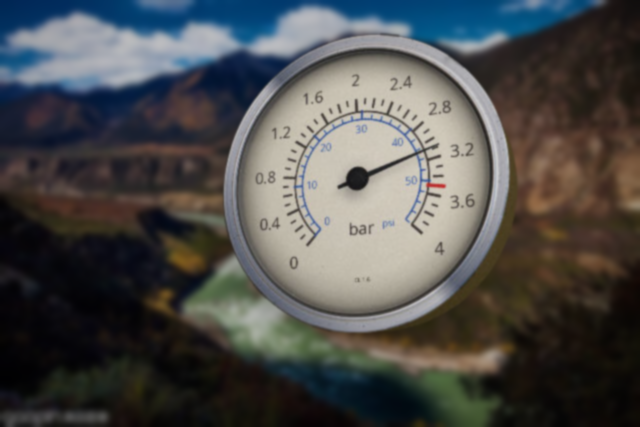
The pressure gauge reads 3.1 bar
